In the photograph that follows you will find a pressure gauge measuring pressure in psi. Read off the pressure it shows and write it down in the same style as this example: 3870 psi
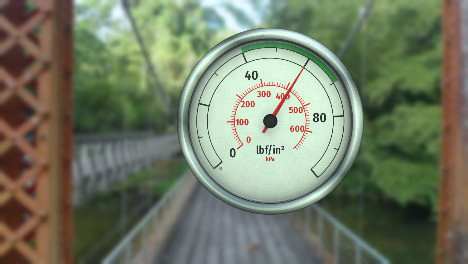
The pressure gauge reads 60 psi
